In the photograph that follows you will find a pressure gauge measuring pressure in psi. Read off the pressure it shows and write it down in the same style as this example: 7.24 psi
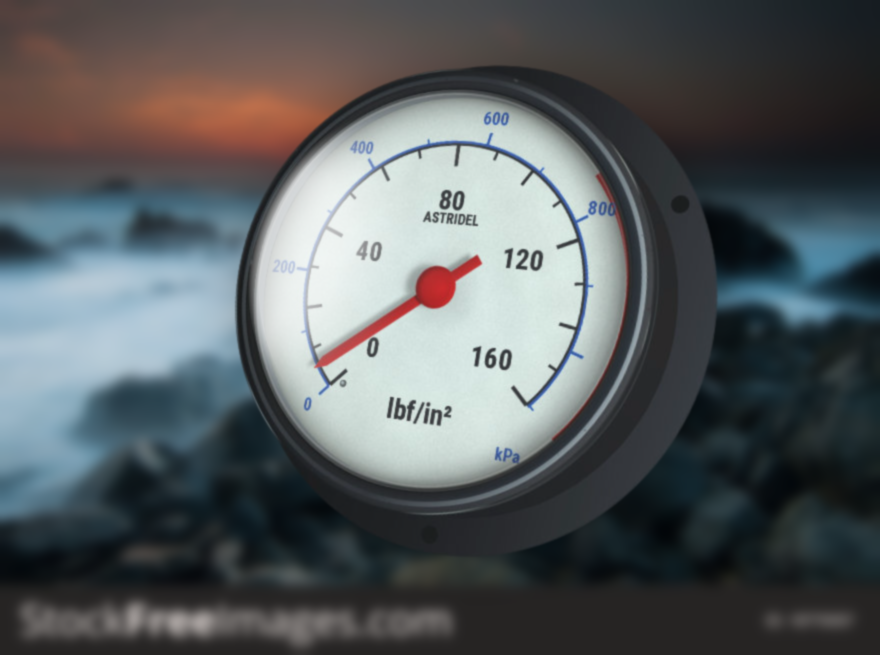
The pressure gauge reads 5 psi
